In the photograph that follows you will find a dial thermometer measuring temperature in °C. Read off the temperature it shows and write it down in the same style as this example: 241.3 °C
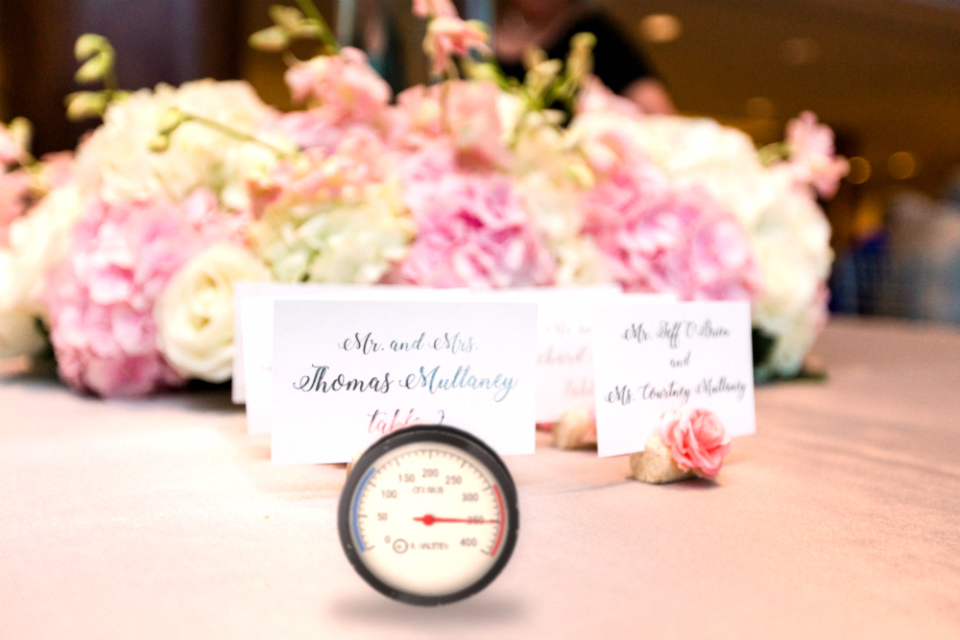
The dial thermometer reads 350 °C
